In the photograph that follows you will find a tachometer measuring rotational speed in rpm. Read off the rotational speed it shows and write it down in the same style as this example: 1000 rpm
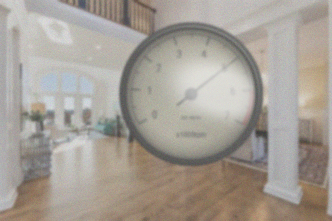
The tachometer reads 5000 rpm
